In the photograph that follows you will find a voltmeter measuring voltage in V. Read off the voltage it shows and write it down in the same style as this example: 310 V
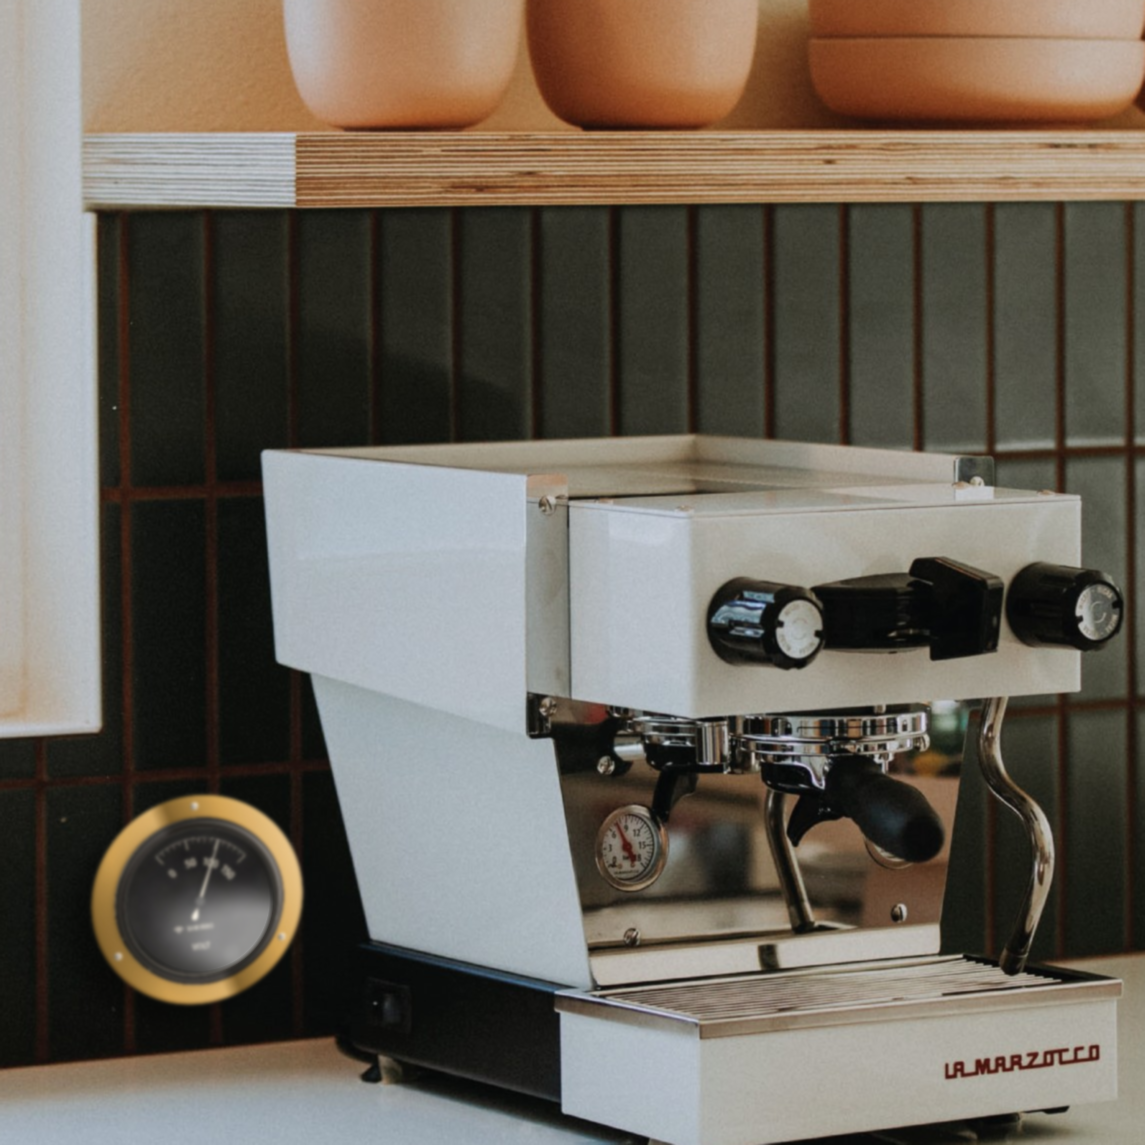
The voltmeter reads 100 V
